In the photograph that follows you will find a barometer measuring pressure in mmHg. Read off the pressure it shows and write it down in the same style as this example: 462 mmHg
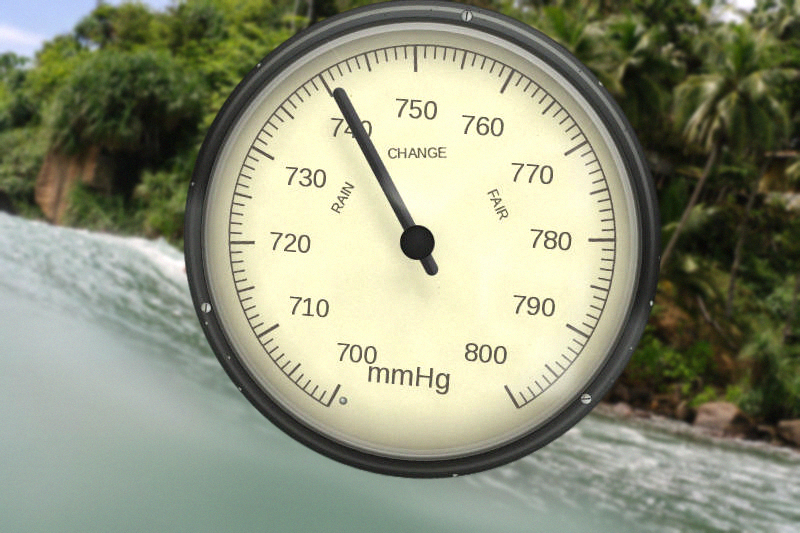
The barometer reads 741 mmHg
